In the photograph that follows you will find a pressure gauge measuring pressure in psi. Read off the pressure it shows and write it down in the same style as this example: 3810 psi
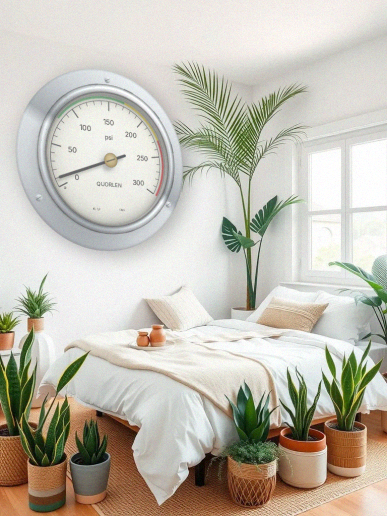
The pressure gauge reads 10 psi
